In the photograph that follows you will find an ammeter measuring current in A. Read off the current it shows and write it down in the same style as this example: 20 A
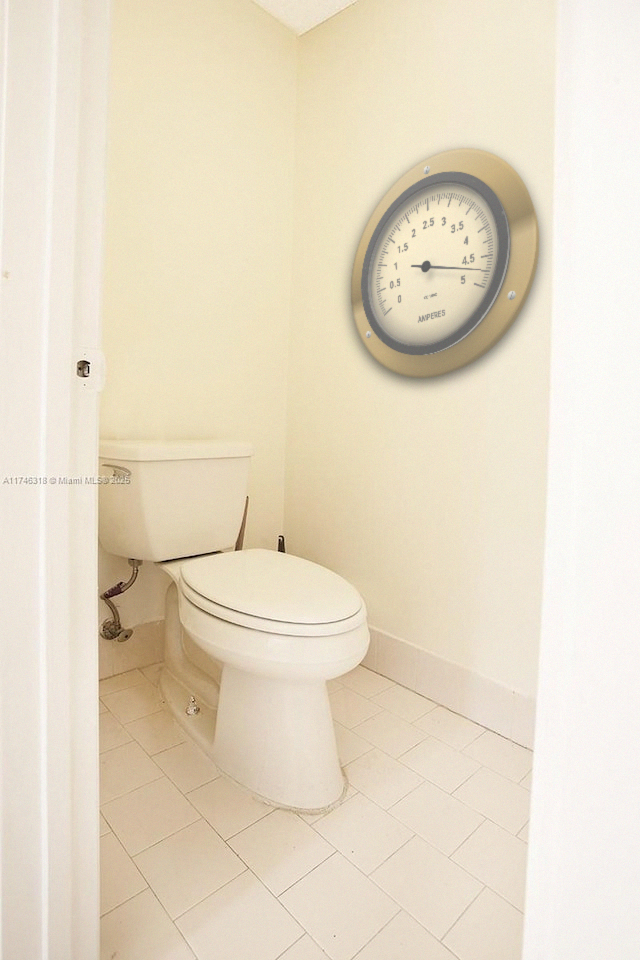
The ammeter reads 4.75 A
